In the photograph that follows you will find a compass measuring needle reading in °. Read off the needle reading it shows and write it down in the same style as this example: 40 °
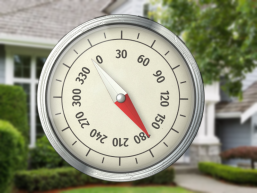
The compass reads 172.5 °
